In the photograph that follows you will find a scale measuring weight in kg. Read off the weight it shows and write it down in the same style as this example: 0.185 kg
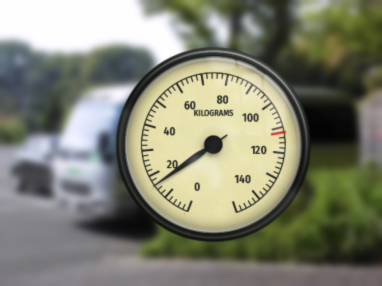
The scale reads 16 kg
